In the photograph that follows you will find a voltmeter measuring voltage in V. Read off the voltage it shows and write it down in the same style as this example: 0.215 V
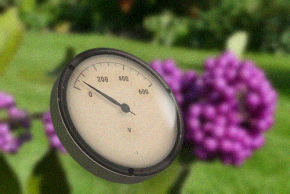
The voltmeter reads 50 V
